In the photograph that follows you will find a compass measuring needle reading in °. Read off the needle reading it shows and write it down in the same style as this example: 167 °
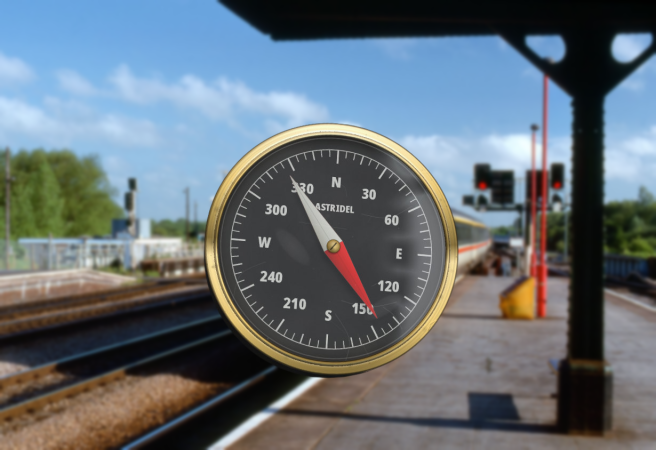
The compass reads 145 °
